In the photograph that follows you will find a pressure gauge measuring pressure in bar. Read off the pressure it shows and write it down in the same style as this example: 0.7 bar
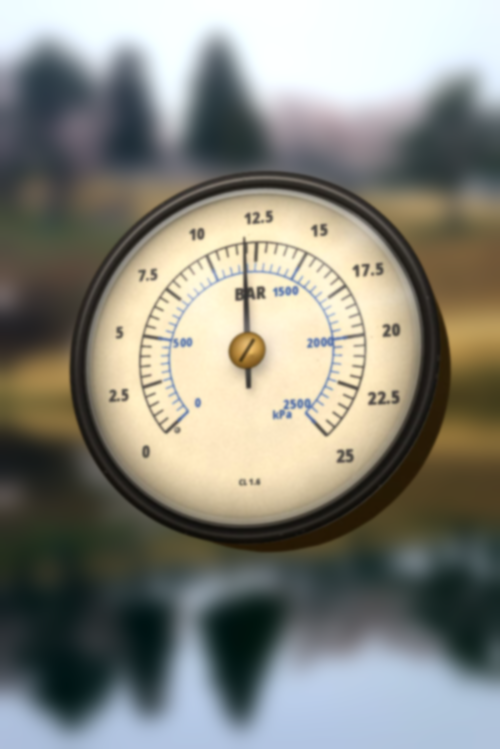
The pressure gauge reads 12 bar
